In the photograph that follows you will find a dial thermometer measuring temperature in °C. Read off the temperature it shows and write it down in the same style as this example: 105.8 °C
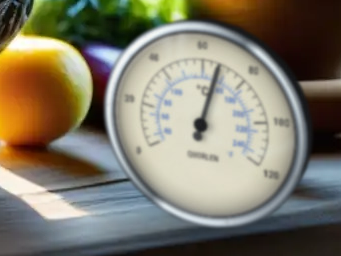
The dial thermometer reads 68 °C
